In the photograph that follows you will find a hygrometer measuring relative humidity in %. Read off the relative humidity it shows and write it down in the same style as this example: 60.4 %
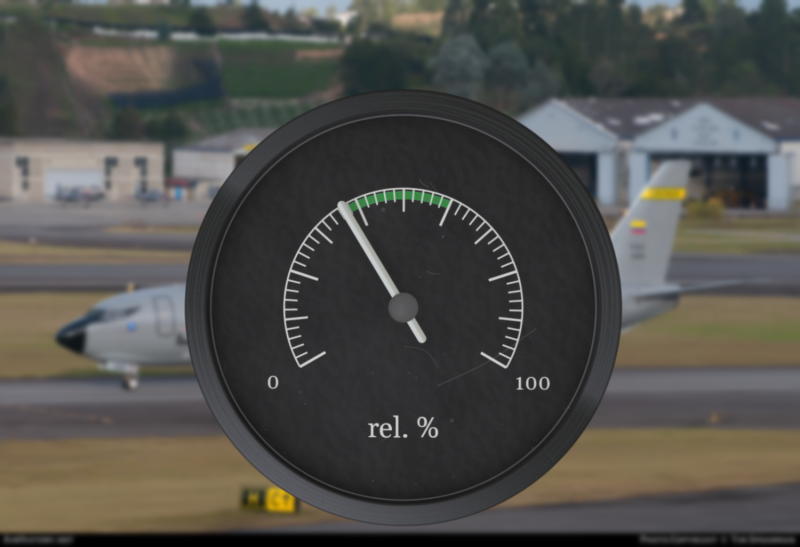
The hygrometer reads 37 %
